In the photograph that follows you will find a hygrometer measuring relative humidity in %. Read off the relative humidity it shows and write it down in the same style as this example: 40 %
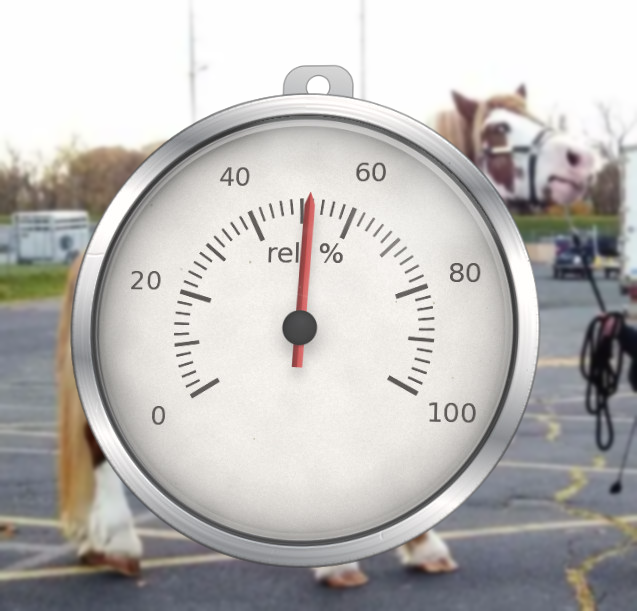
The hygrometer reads 52 %
